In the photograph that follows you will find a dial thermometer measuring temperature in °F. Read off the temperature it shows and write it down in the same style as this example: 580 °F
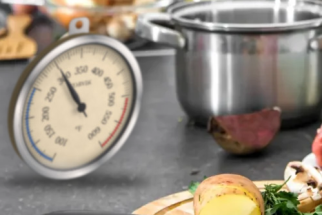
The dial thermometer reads 300 °F
